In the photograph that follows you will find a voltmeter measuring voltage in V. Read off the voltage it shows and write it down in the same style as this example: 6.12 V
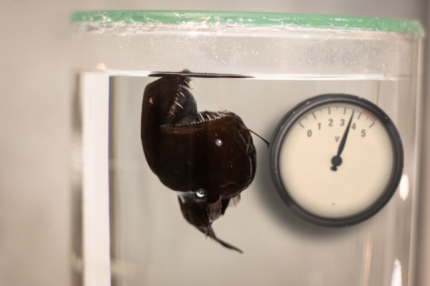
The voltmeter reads 3.5 V
